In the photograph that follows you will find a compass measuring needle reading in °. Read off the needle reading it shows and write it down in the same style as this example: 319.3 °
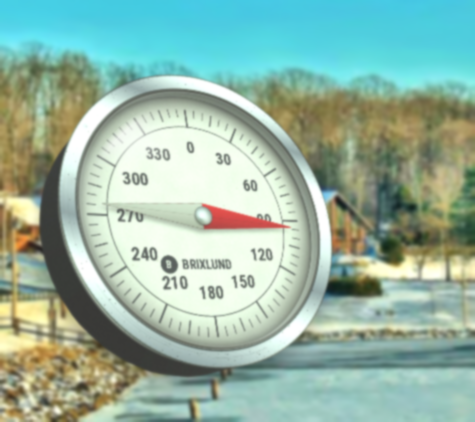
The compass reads 95 °
